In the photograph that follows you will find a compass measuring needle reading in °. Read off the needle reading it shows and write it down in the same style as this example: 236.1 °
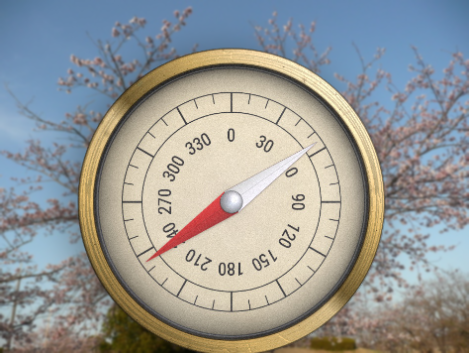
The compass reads 235 °
